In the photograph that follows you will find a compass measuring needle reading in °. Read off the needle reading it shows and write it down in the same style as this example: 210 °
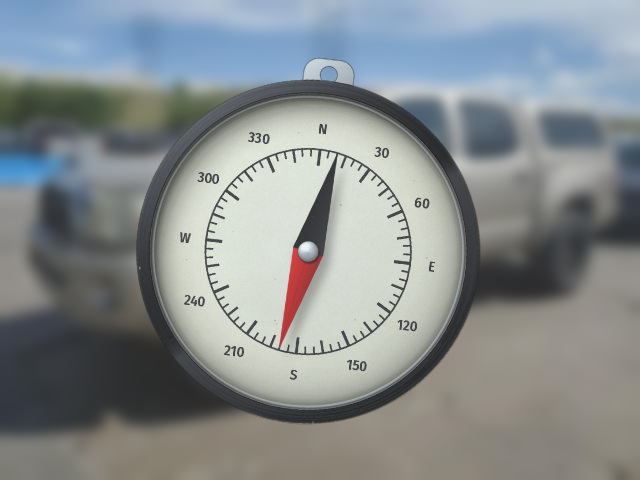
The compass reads 190 °
